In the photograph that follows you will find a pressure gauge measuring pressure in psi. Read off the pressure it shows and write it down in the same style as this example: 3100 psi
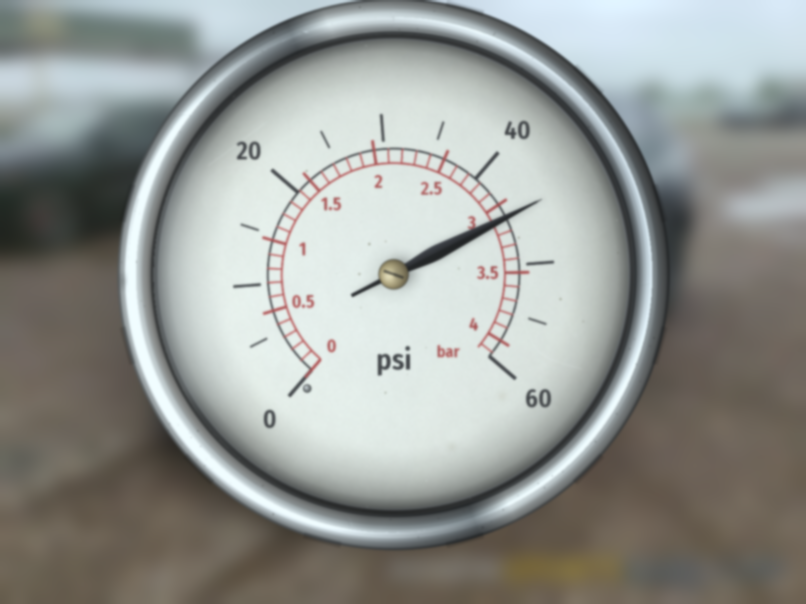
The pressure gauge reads 45 psi
